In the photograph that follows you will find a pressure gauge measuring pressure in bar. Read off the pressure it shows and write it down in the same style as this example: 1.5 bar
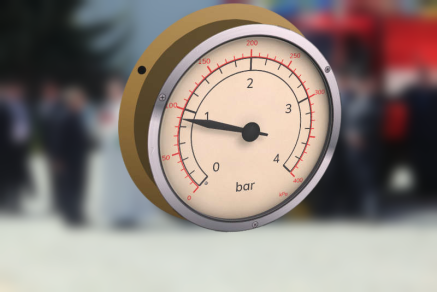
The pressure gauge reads 0.9 bar
